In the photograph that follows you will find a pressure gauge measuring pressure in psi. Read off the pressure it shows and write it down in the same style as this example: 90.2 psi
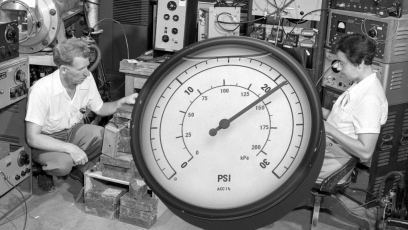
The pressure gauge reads 21 psi
